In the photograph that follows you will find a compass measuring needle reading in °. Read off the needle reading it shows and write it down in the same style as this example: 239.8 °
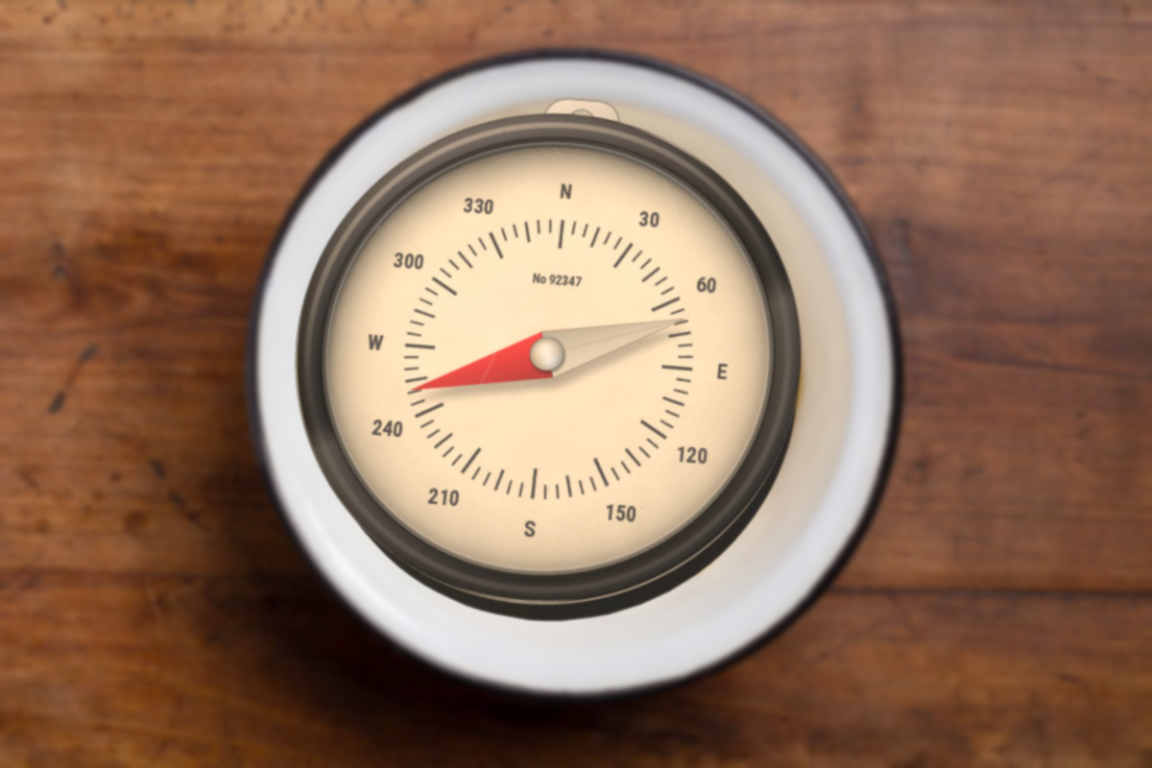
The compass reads 250 °
